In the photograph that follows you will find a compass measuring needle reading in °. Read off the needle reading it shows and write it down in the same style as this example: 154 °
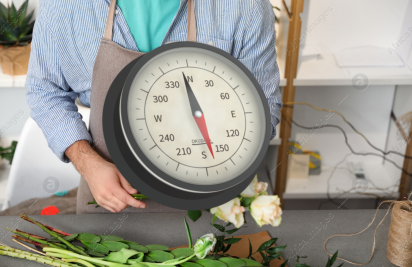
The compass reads 170 °
